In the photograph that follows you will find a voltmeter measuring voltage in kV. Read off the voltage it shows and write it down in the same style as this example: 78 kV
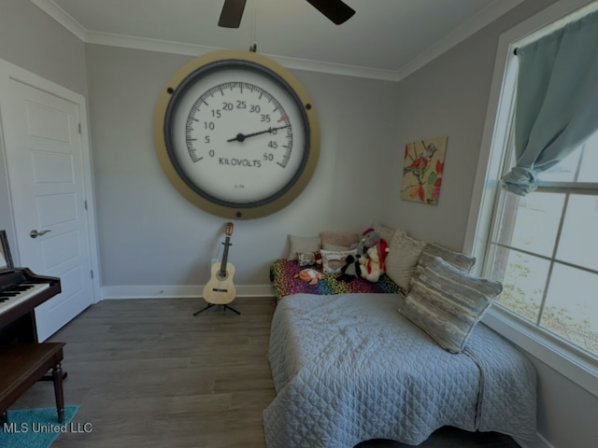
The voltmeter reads 40 kV
